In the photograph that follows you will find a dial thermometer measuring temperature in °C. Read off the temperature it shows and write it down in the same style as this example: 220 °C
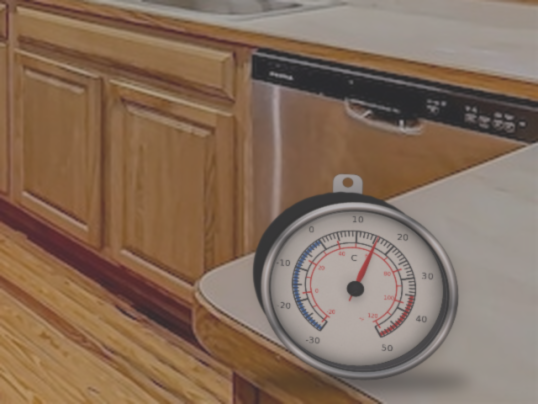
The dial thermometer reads 15 °C
